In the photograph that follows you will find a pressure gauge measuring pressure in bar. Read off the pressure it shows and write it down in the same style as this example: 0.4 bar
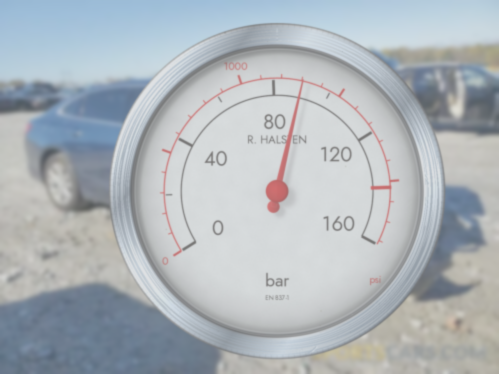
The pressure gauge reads 90 bar
